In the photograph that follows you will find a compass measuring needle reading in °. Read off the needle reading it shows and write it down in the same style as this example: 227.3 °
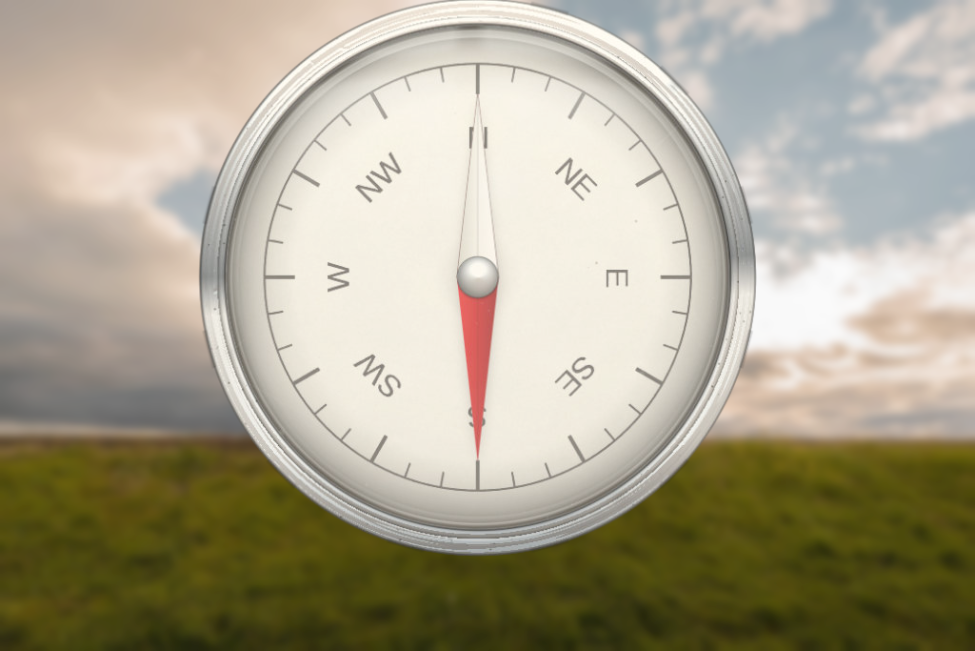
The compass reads 180 °
